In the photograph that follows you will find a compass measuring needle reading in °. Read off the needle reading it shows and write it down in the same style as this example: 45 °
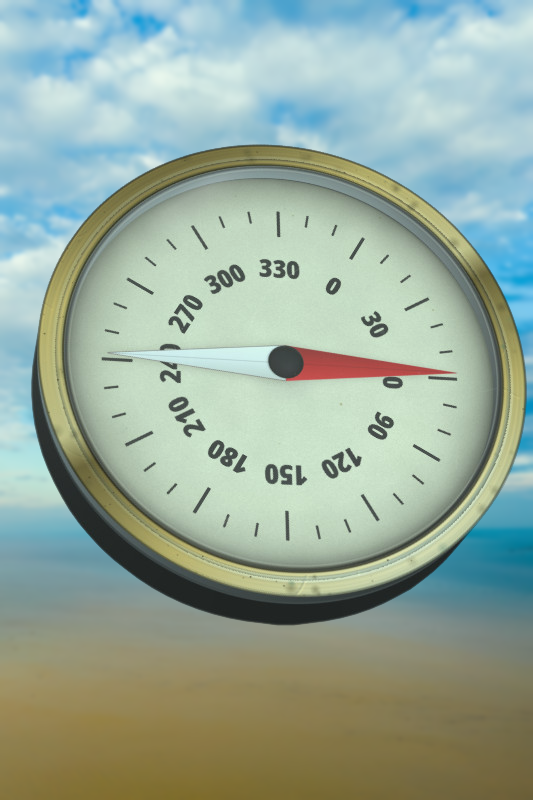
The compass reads 60 °
